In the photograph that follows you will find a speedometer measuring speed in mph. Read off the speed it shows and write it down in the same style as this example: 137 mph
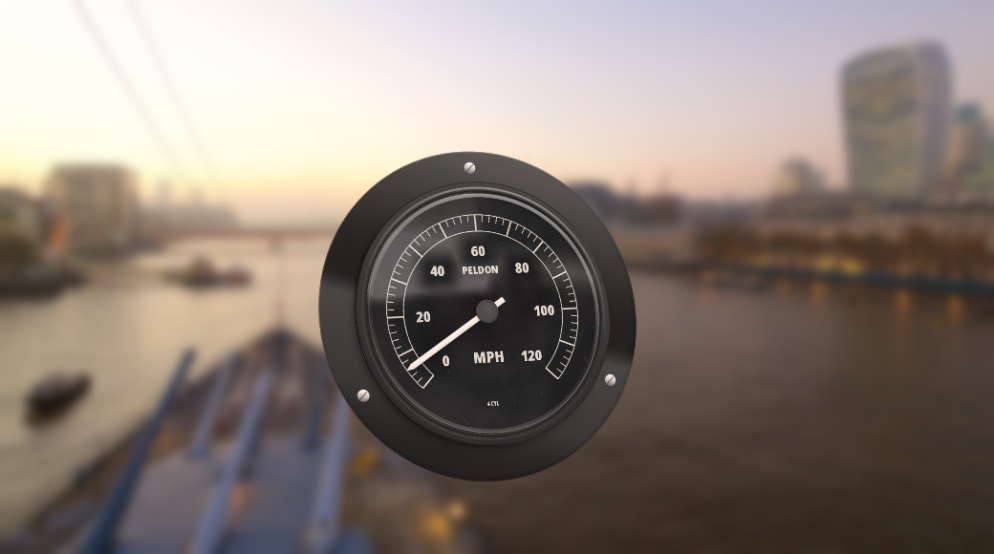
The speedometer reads 6 mph
